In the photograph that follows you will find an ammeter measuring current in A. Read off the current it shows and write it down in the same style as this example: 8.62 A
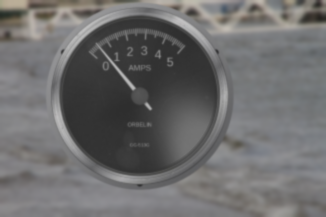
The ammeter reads 0.5 A
